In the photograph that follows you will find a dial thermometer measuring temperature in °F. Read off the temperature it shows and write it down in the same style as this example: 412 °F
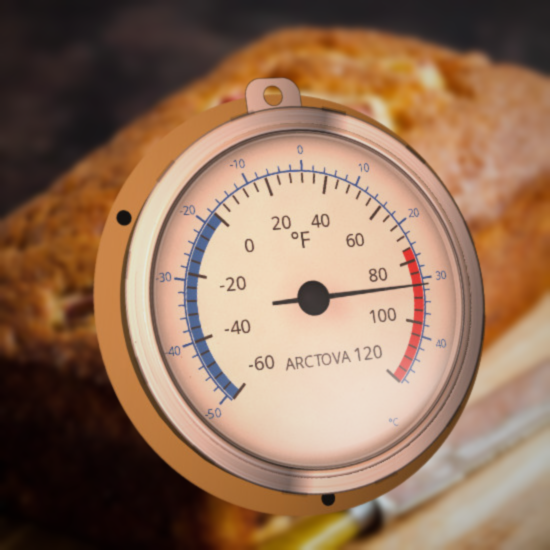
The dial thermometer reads 88 °F
